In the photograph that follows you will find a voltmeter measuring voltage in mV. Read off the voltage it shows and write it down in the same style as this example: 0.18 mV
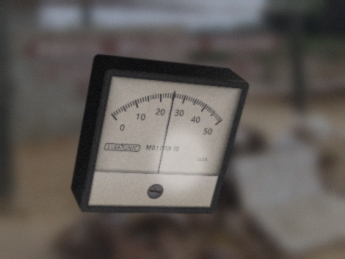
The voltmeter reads 25 mV
